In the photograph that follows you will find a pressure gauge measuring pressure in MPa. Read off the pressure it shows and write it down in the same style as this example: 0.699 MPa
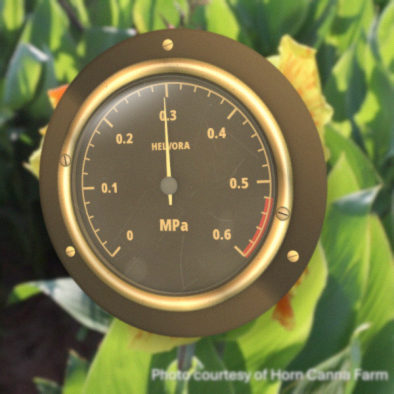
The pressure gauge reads 0.3 MPa
